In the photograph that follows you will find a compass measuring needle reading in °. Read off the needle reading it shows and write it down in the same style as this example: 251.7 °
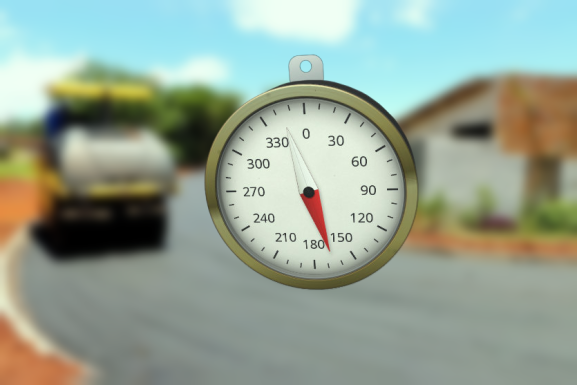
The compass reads 165 °
